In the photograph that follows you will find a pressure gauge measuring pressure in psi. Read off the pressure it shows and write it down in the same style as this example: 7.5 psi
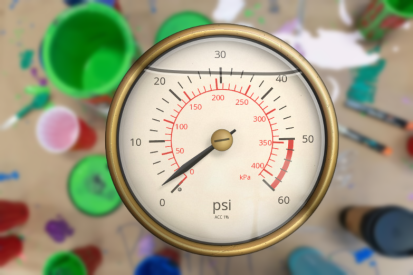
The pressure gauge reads 2 psi
